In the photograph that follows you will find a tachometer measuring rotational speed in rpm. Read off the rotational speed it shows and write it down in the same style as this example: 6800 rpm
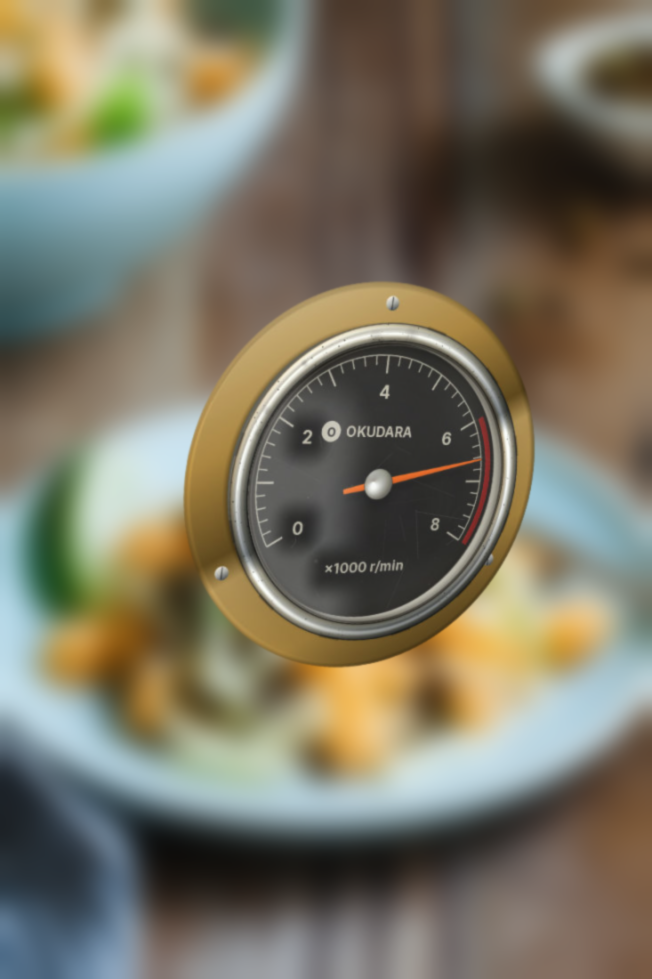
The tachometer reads 6600 rpm
